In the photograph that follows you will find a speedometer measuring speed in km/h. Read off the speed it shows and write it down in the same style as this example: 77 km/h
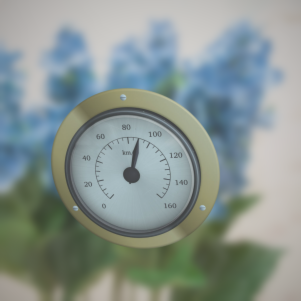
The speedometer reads 90 km/h
